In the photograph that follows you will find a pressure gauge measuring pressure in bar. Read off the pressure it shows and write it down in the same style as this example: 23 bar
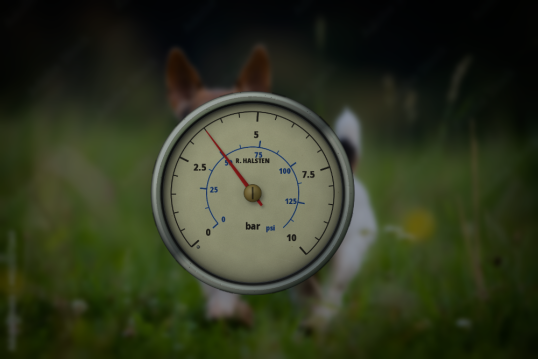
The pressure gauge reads 3.5 bar
